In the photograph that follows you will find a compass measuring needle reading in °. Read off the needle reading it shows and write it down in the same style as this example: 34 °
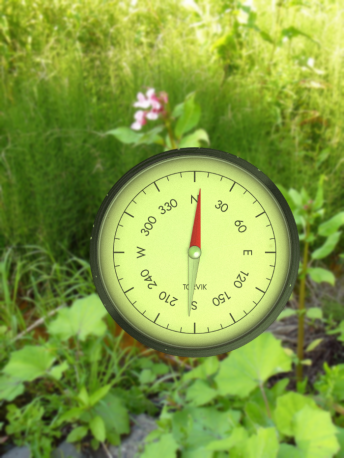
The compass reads 5 °
